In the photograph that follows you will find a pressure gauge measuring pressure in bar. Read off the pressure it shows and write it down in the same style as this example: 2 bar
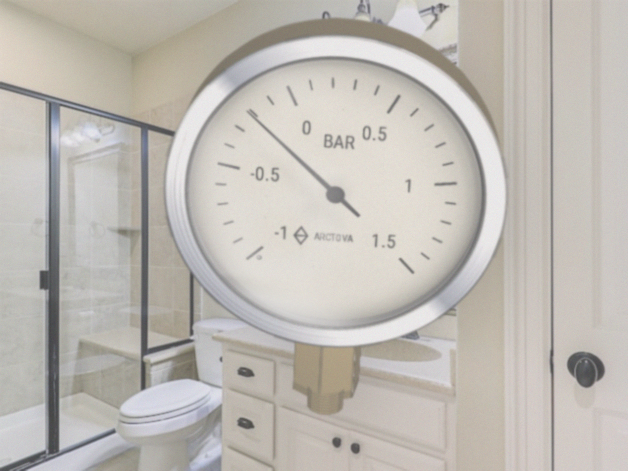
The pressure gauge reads -0.2 bar
